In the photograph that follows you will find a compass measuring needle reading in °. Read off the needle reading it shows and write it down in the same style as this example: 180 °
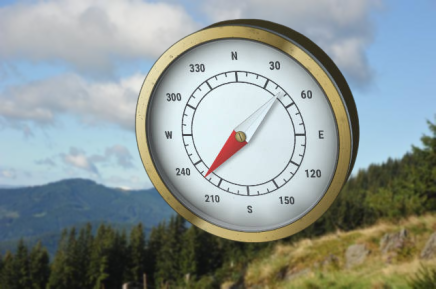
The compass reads 225 °
